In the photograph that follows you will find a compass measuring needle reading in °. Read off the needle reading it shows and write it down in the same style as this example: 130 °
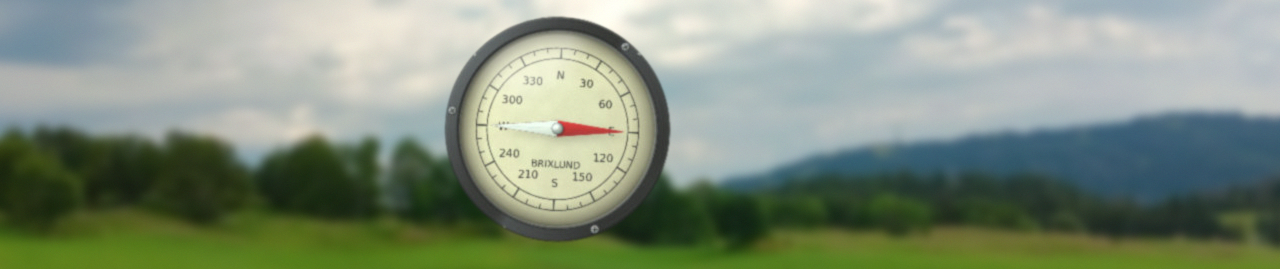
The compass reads 90 °
